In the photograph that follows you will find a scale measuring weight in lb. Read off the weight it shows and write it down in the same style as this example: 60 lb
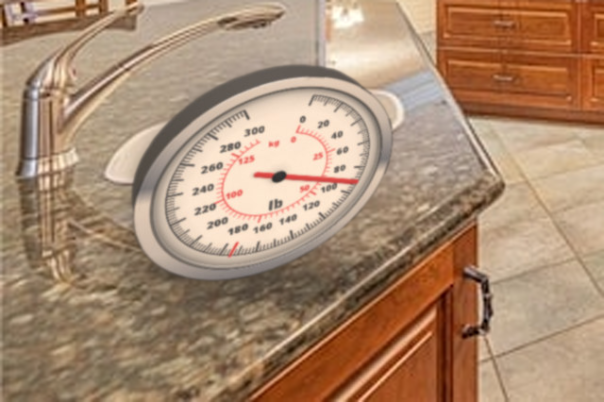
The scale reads 90 lb
